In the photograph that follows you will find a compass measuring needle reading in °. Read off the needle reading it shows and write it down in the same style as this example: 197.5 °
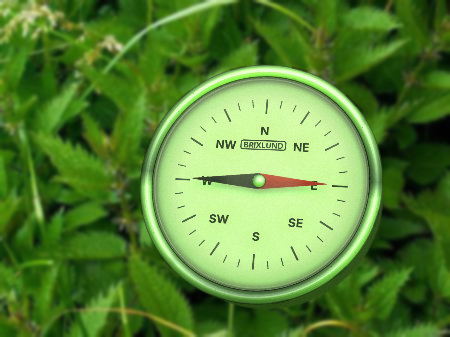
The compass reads 90 °
